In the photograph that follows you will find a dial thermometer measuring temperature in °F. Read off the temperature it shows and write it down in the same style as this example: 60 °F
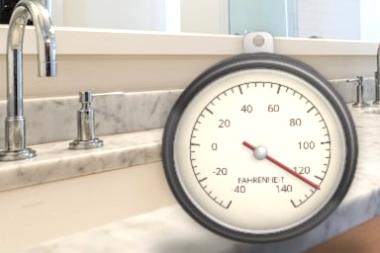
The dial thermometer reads 124 °F
